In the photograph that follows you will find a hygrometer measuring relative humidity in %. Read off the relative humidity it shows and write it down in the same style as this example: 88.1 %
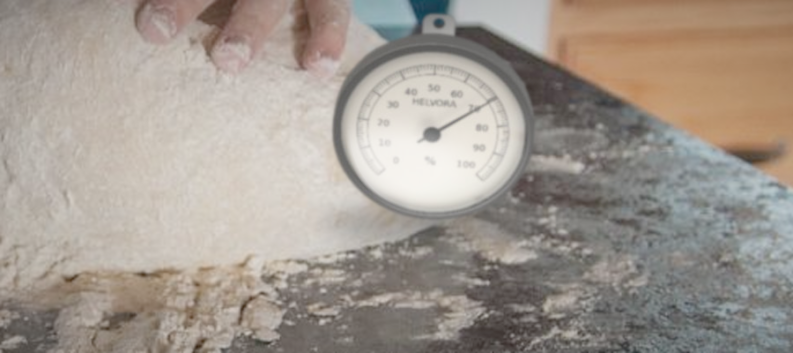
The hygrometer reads 70 %
